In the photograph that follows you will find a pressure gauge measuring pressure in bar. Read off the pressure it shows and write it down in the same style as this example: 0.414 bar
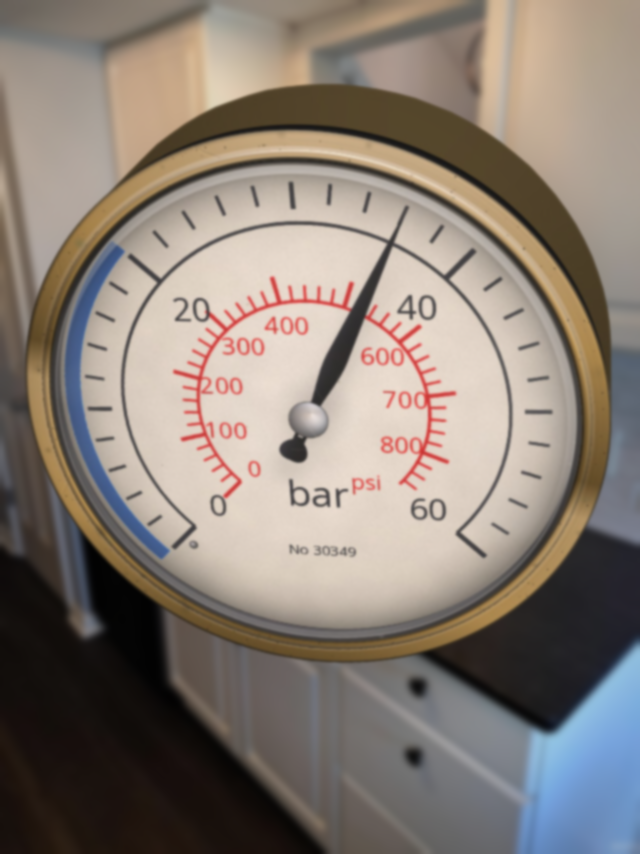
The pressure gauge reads 36 bar
